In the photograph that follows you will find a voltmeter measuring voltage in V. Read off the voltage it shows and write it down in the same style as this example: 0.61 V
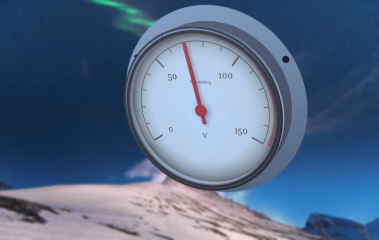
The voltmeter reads 70 V
